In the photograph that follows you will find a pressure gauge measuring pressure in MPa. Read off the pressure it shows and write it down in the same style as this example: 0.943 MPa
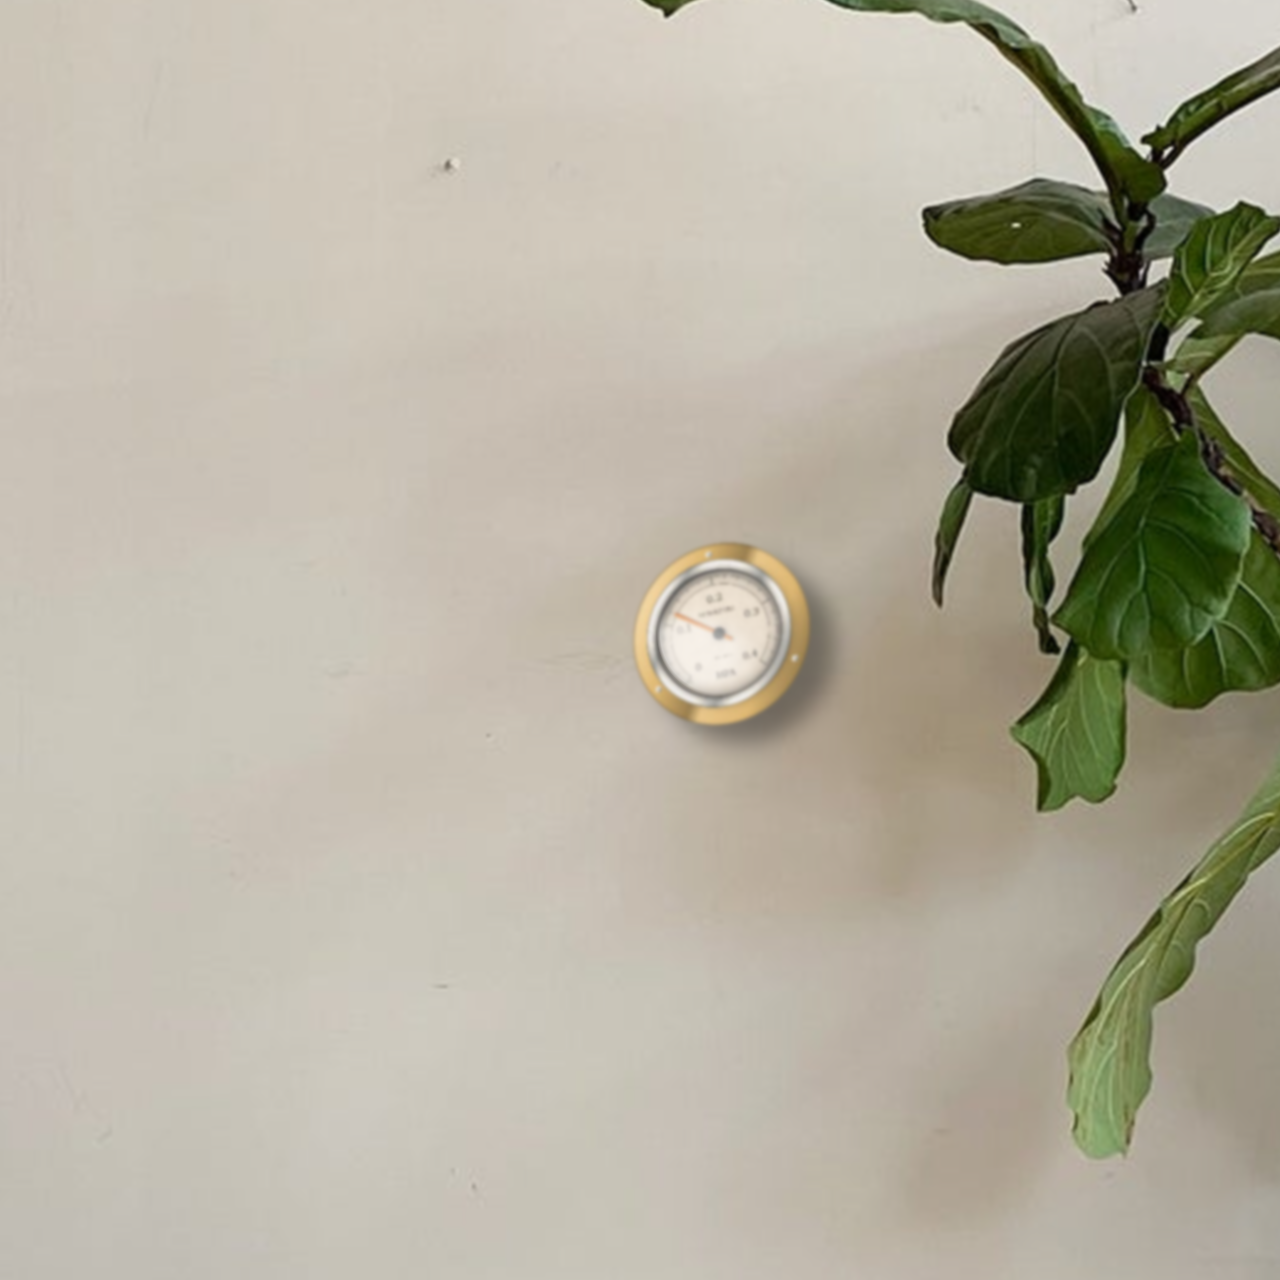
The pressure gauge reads 0.12 MPa
